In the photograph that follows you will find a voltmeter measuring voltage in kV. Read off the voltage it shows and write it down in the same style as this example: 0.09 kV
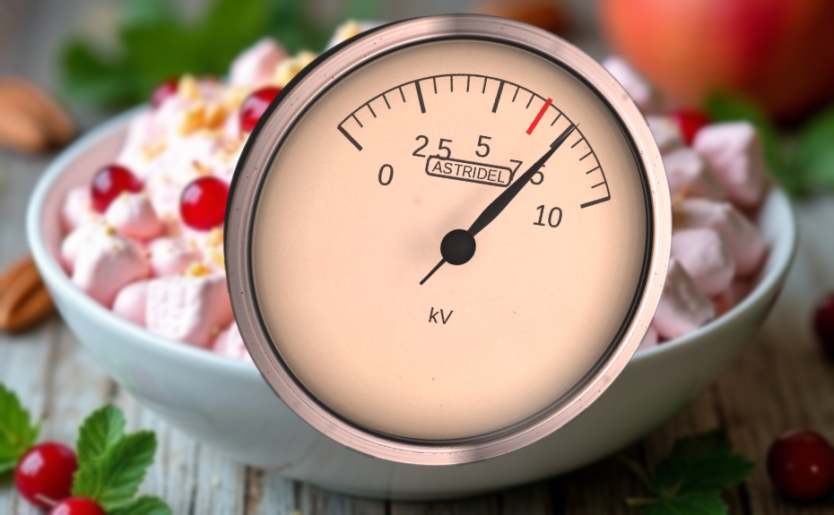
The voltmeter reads 7.5 kV
